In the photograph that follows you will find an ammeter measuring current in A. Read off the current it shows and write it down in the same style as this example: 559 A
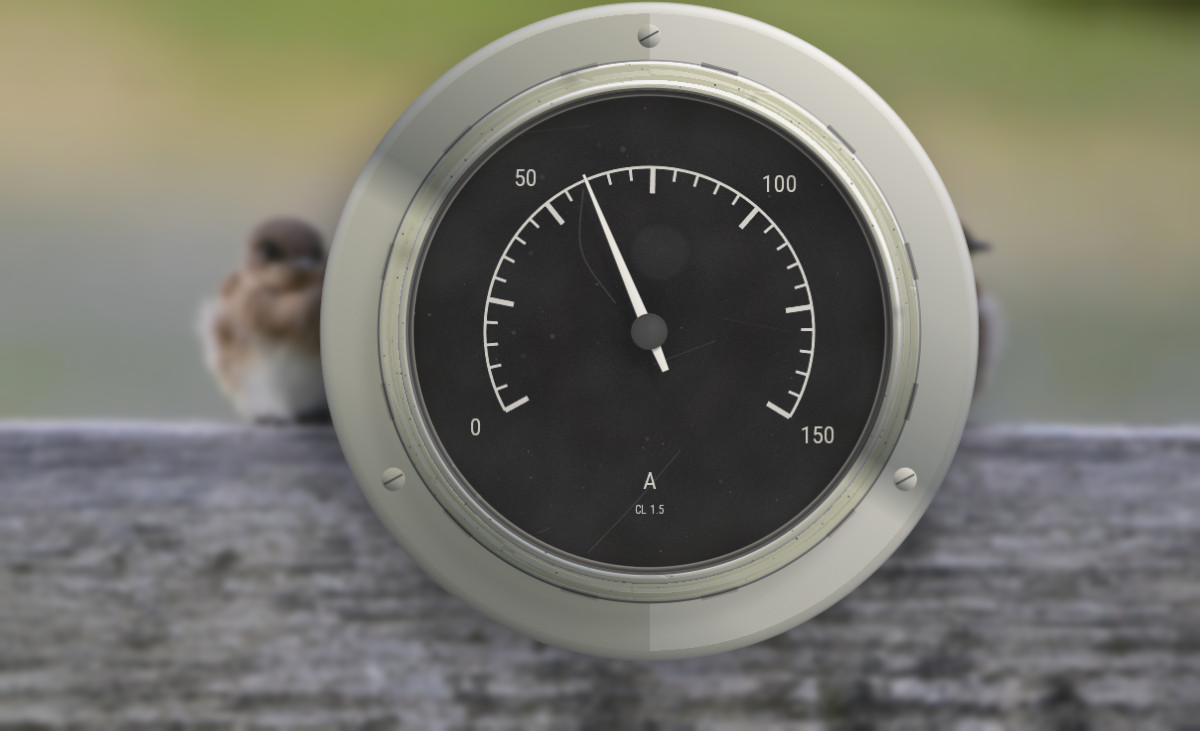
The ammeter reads 60 A
